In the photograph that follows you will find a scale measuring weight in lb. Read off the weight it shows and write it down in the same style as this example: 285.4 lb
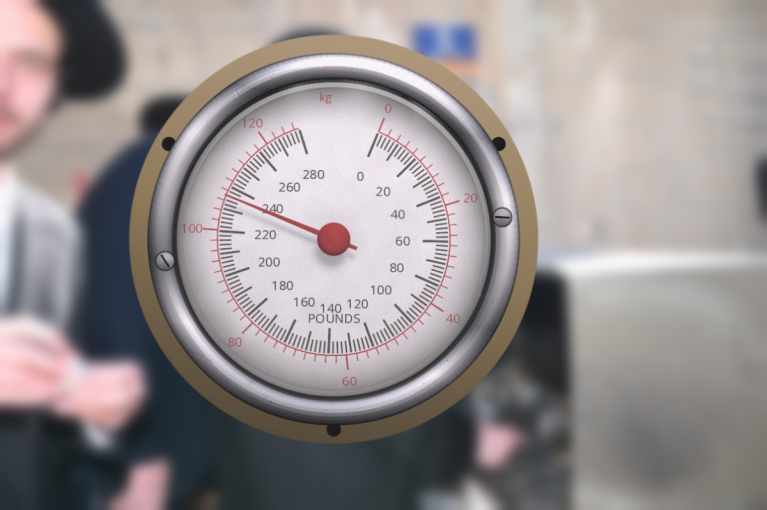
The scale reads 236 lb
